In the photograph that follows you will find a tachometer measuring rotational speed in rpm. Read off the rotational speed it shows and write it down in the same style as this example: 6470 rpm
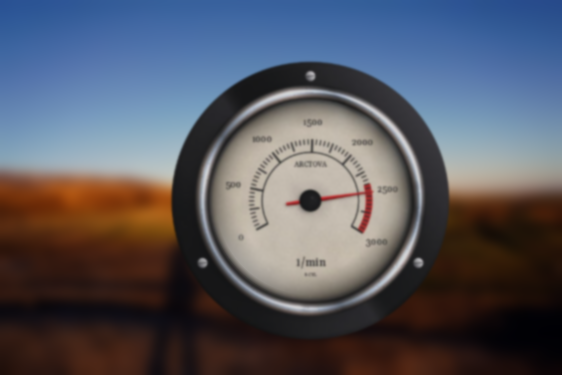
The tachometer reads 2500 rpm
